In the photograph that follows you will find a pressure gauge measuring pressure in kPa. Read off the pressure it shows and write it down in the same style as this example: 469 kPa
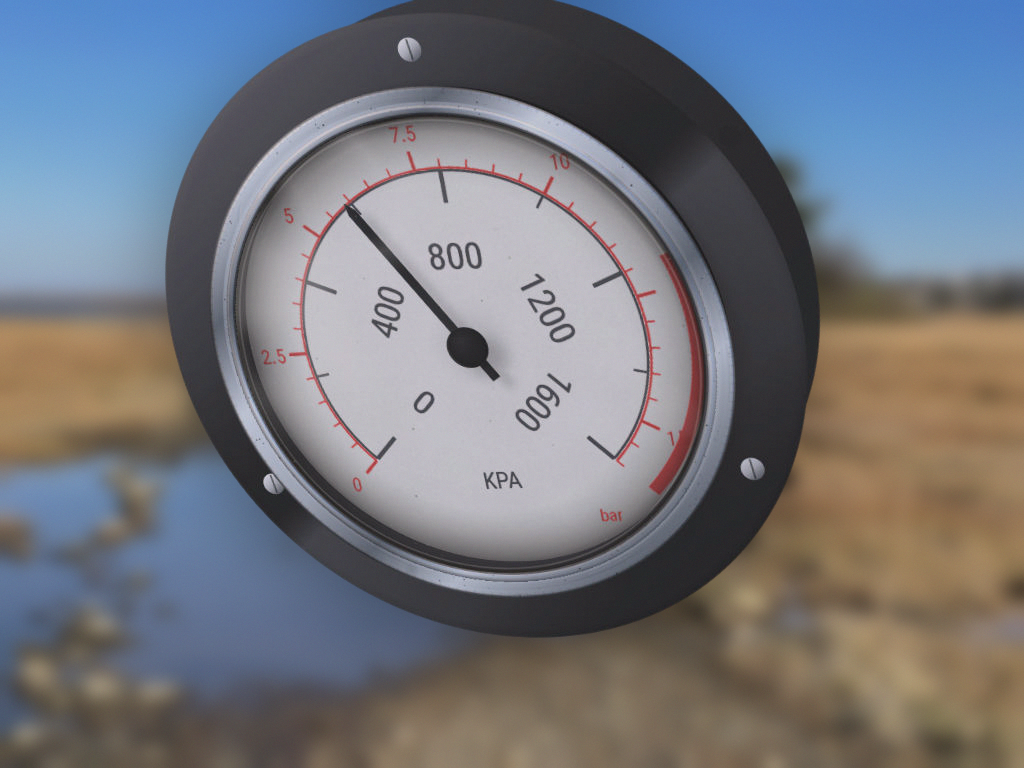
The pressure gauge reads 600 kPa
